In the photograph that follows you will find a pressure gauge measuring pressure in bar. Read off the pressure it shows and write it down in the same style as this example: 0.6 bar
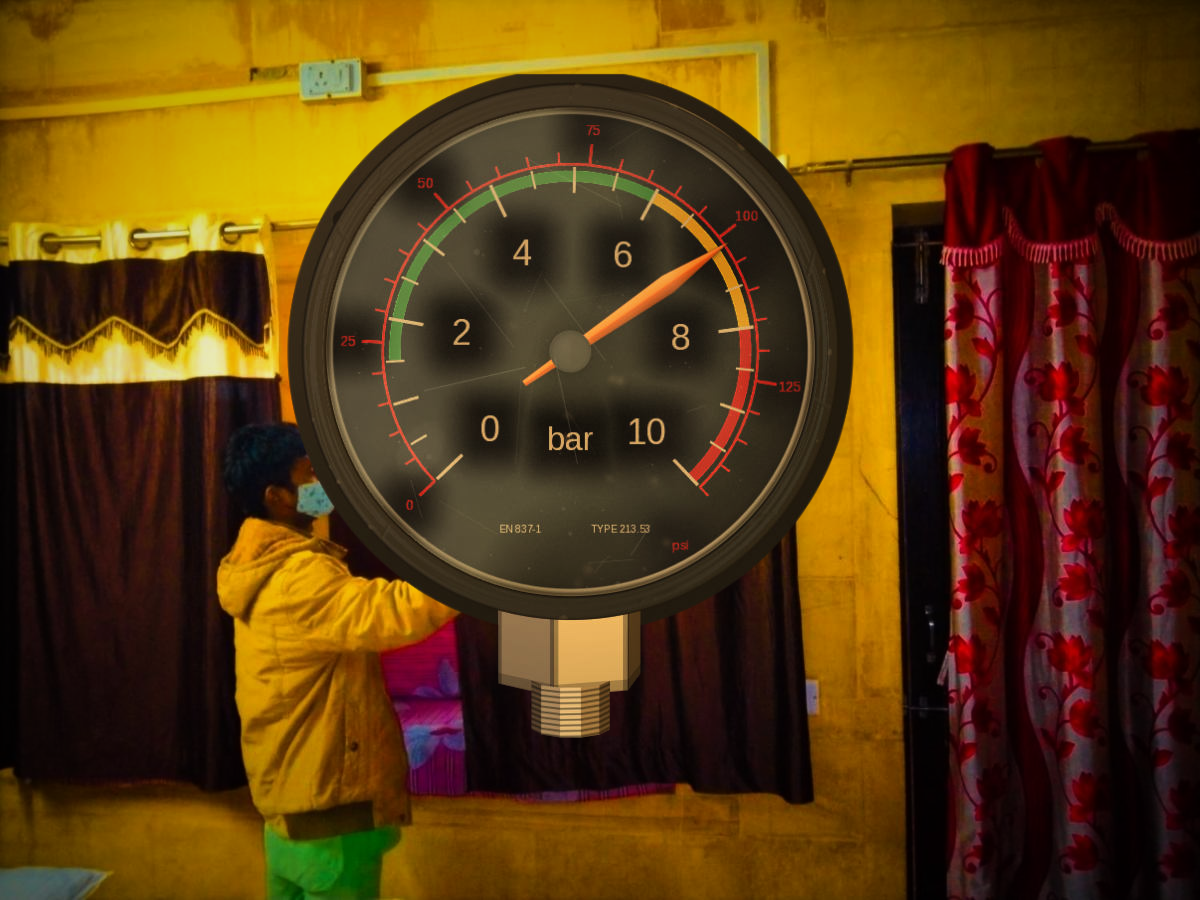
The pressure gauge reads 7 bar
